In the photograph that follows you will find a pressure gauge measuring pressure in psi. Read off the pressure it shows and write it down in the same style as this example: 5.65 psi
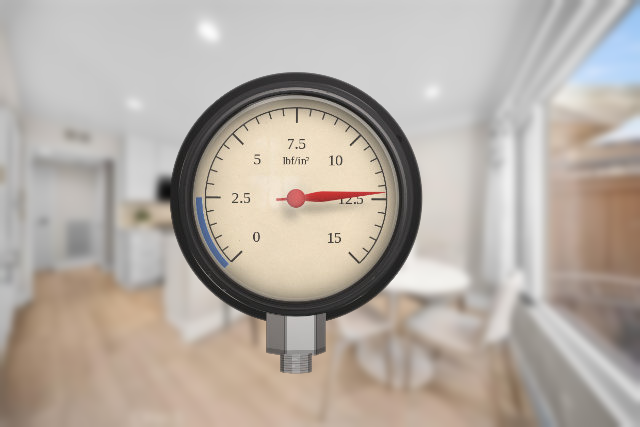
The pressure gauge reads 12.25 psi
